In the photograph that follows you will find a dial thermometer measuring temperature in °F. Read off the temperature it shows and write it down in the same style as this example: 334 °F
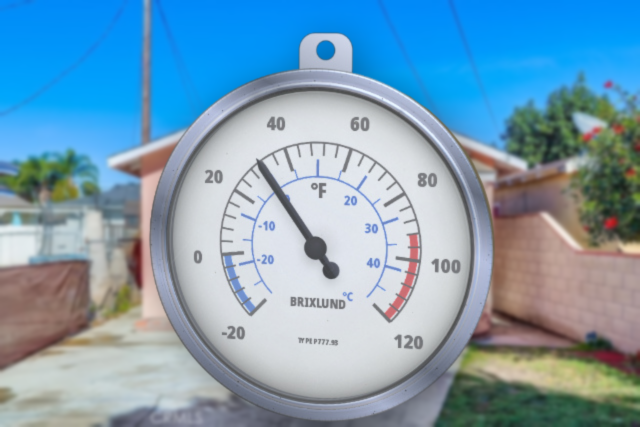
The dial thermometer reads 32 °F
